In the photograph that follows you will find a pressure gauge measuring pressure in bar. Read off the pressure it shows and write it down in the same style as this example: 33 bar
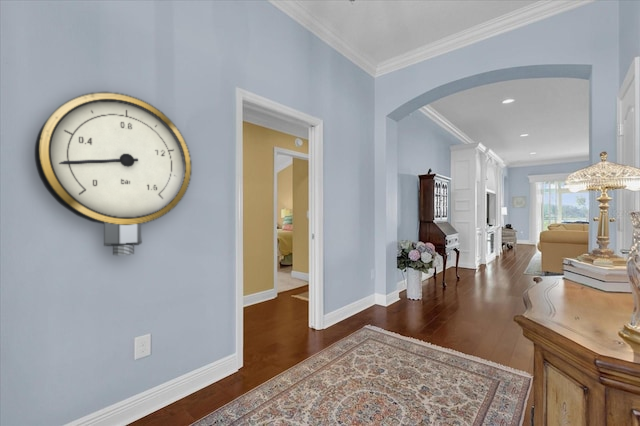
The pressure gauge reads 0.2 bar
